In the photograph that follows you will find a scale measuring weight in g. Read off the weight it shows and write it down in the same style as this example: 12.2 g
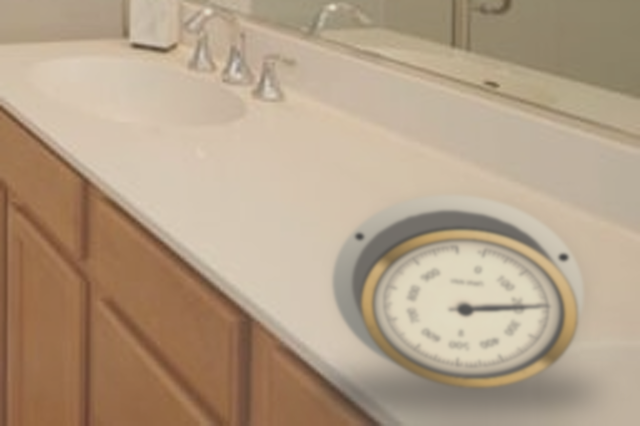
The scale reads 200 g
